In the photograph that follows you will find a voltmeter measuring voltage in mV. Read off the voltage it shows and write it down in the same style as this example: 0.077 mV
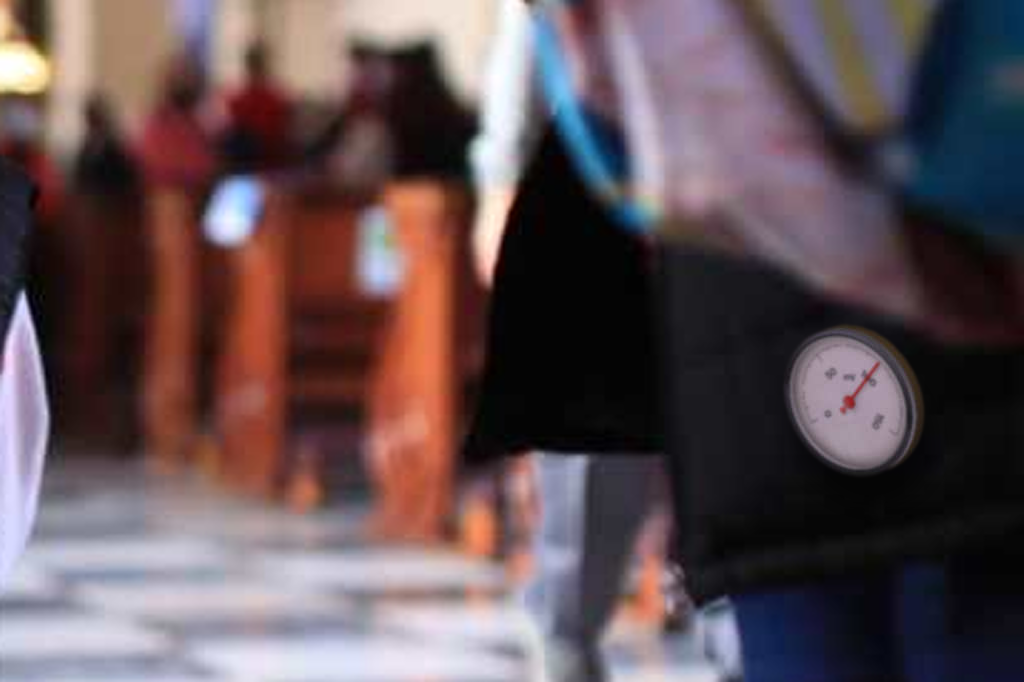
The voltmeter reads 100 mV
